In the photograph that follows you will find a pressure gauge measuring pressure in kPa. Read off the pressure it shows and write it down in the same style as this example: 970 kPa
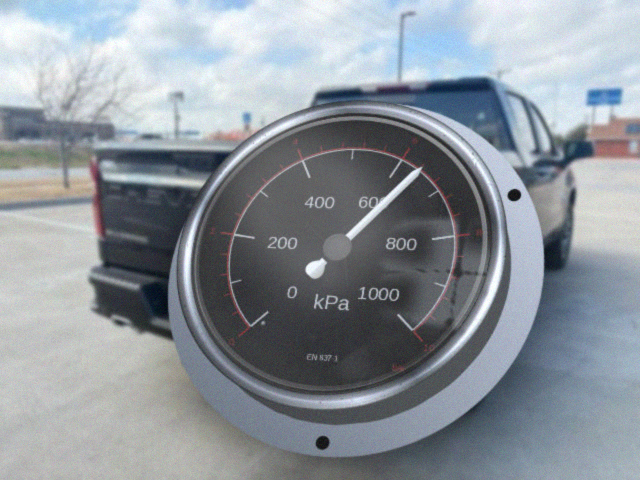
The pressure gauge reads 650 kPa
